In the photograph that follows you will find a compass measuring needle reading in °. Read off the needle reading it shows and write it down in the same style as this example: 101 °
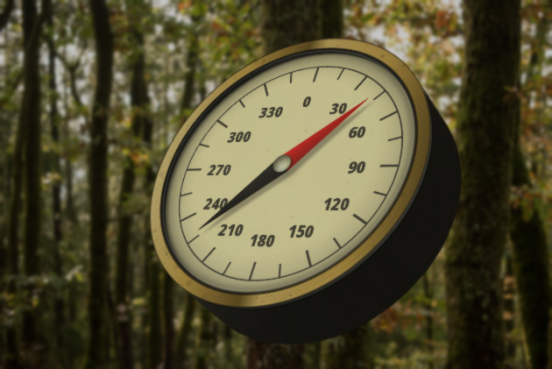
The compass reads 45 °
